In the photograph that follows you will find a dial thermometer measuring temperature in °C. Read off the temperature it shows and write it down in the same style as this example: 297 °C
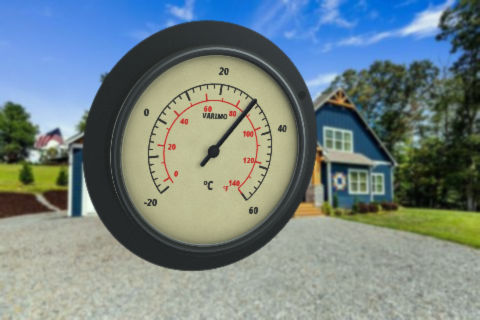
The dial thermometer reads 30 °C
